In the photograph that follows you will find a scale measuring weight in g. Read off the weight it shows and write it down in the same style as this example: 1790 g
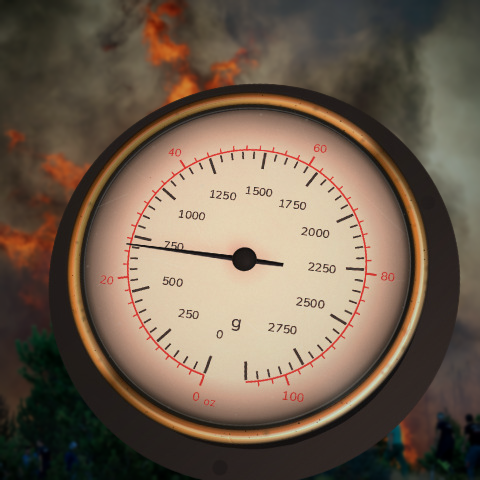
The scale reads 700 g
